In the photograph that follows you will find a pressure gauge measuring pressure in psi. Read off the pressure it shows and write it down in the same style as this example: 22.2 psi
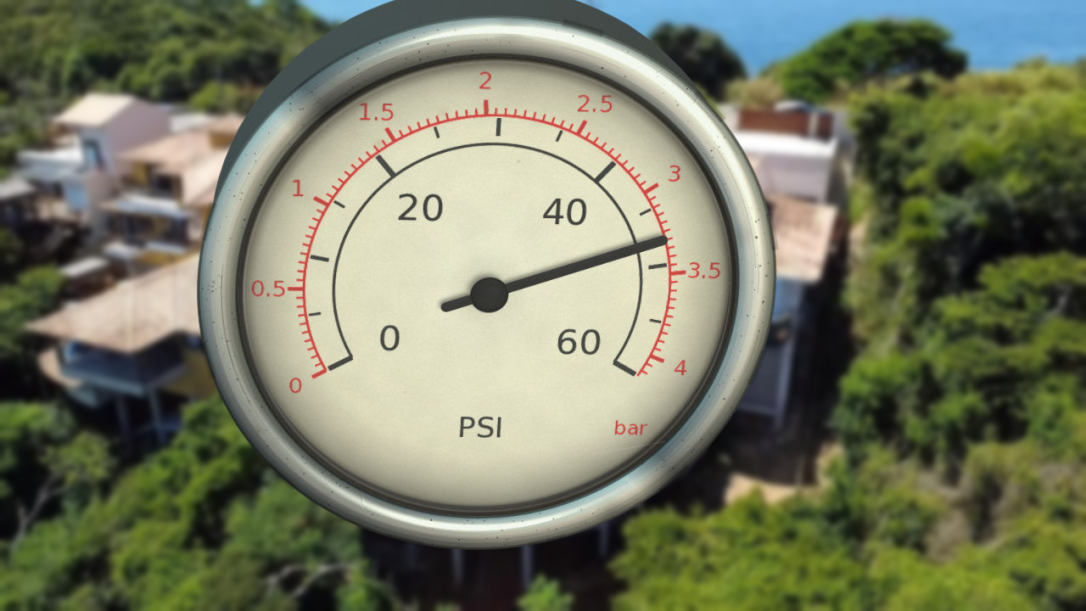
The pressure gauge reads 47.5 psi
